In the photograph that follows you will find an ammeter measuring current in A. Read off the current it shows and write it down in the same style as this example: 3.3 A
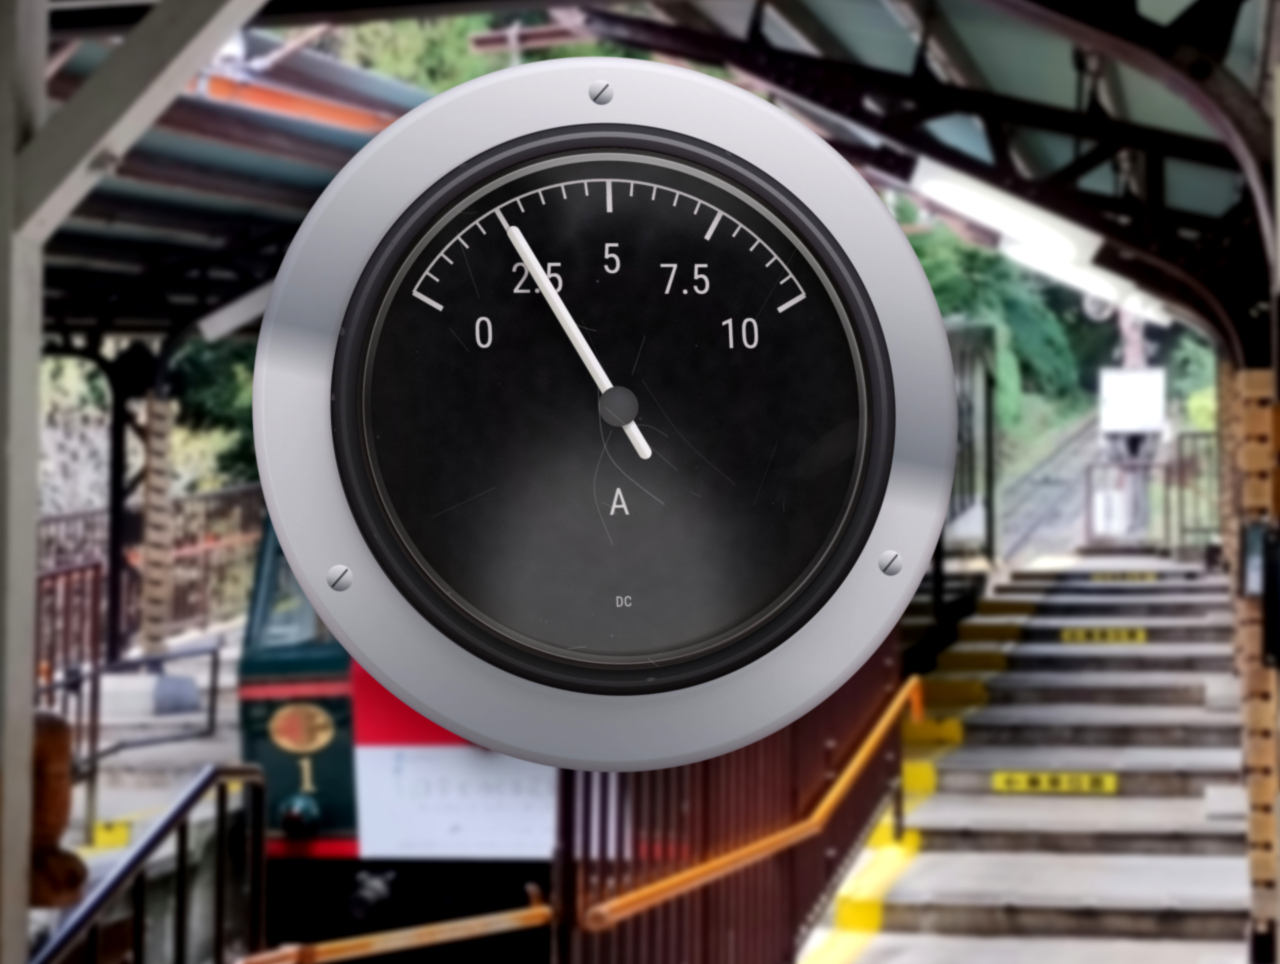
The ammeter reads 2.5 A
